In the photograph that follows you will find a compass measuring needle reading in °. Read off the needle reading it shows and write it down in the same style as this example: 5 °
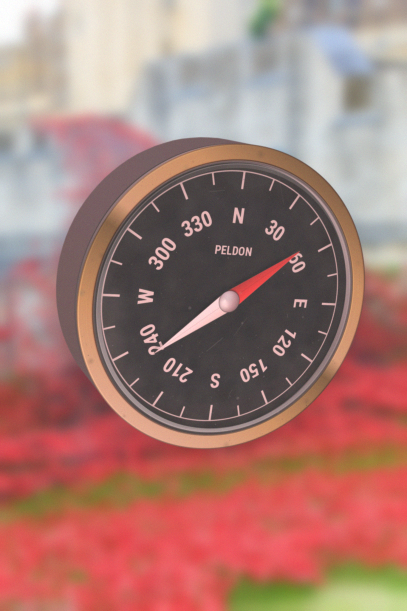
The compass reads 52.5 °
